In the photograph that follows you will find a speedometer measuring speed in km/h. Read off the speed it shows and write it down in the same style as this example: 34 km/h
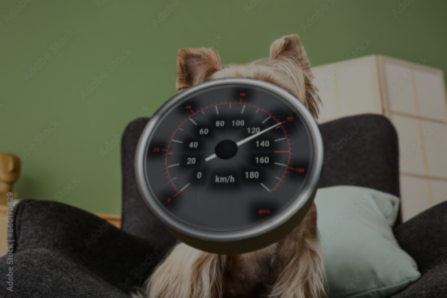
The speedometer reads 130 km/h
